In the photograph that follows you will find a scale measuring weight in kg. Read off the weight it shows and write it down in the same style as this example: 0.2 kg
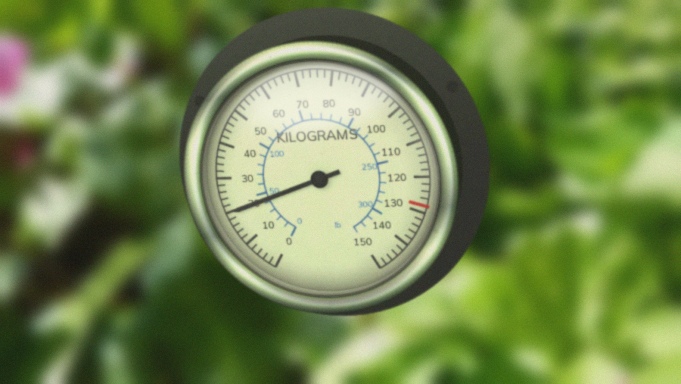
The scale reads 20 kg
